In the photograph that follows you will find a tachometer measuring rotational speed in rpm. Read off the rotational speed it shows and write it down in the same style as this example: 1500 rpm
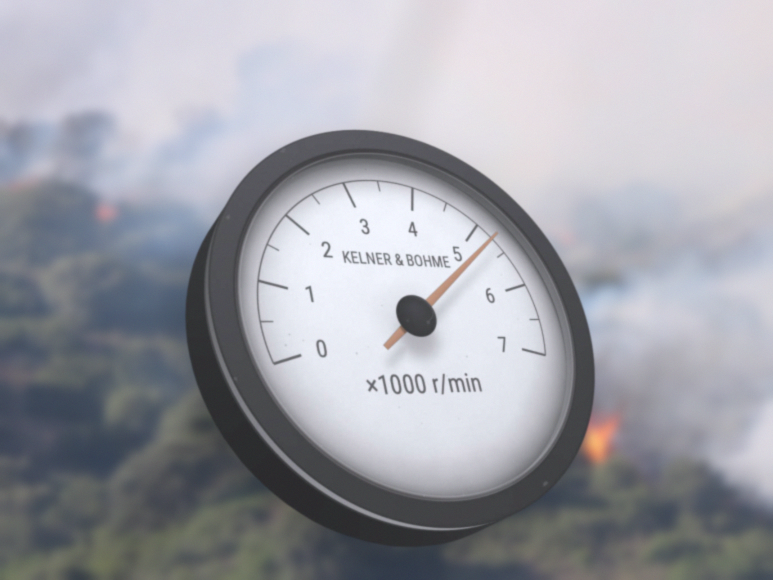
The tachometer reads 5250 rpm
